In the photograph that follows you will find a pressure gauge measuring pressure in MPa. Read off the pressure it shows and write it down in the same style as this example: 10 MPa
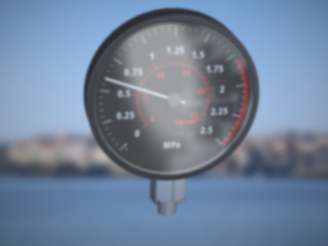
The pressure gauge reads 0.6 MPa
